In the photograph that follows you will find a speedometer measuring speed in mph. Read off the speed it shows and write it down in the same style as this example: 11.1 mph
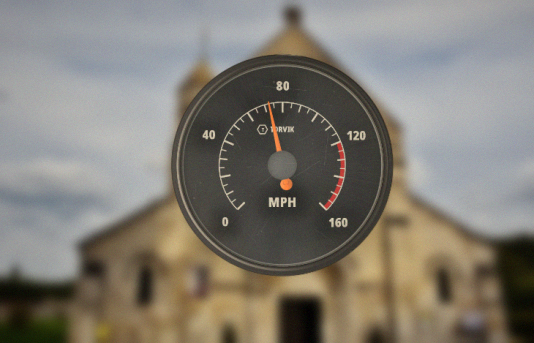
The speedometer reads 72.5 mph
